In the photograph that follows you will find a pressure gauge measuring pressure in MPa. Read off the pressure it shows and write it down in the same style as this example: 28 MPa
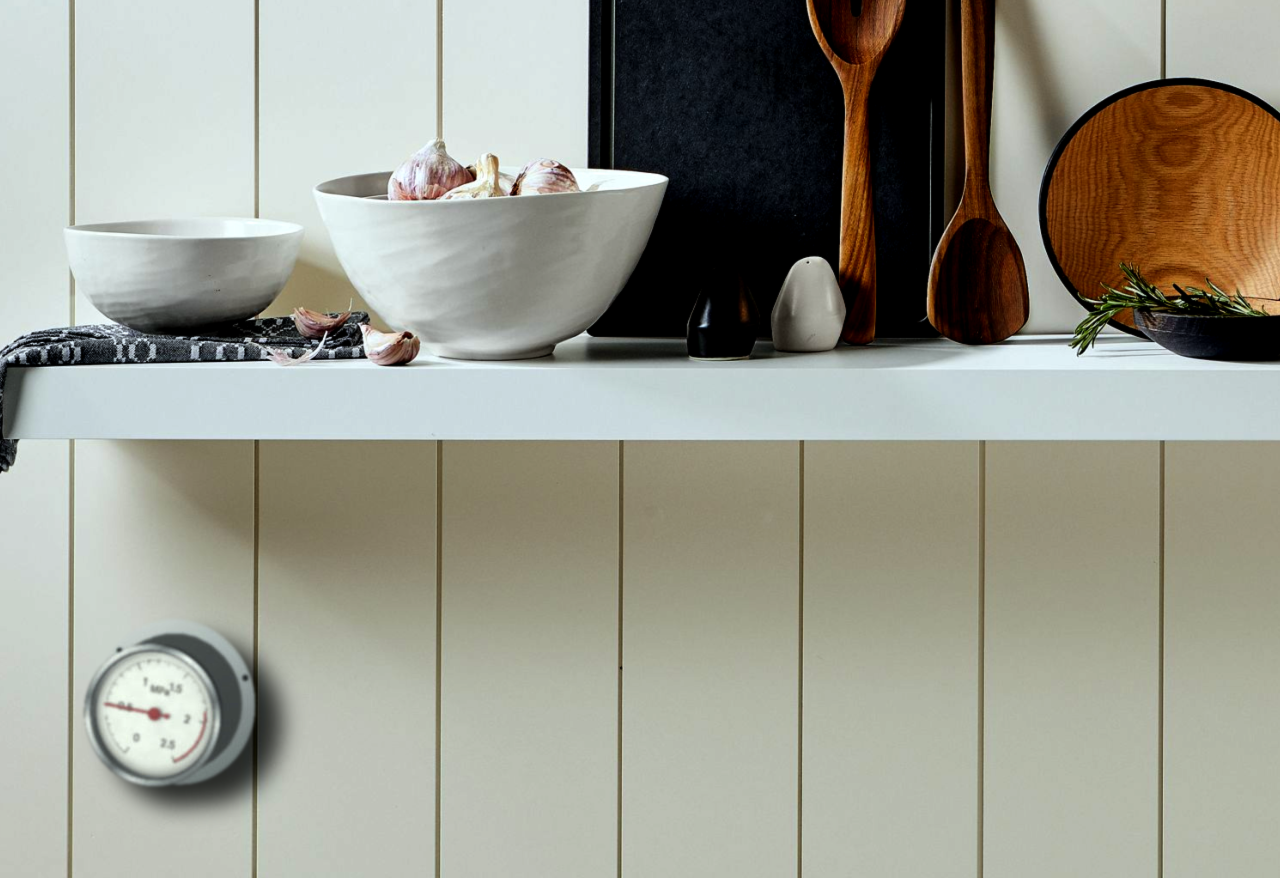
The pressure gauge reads 0.5 MPa
